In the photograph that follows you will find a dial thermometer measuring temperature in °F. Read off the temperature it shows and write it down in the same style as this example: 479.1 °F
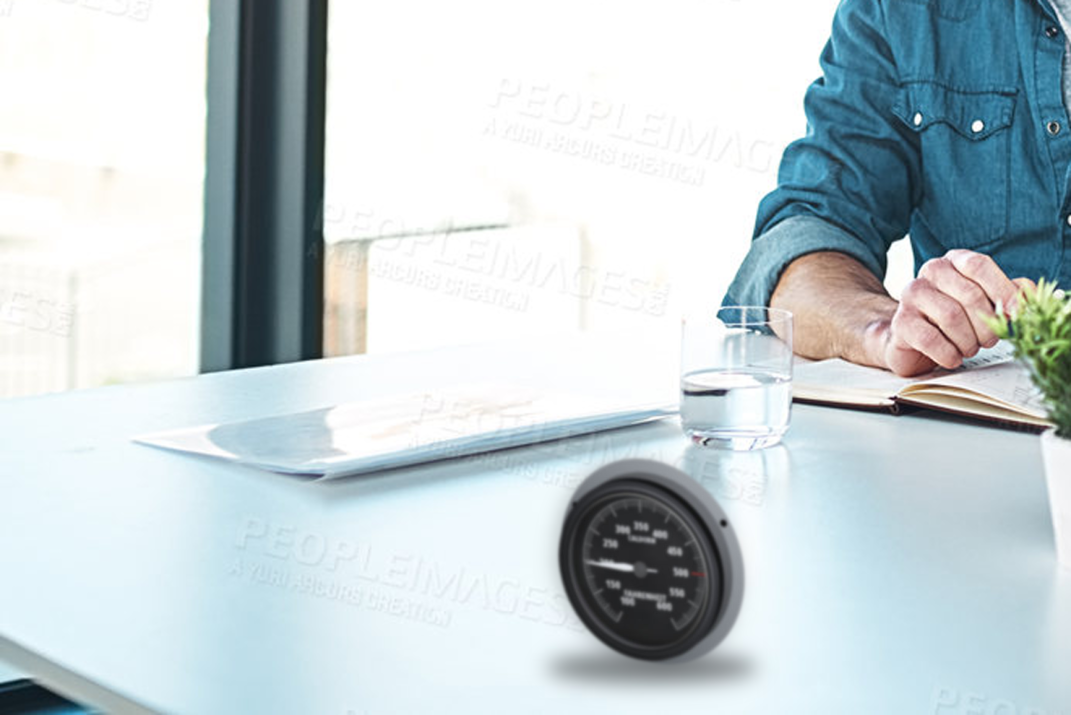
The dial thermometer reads 200 °F
